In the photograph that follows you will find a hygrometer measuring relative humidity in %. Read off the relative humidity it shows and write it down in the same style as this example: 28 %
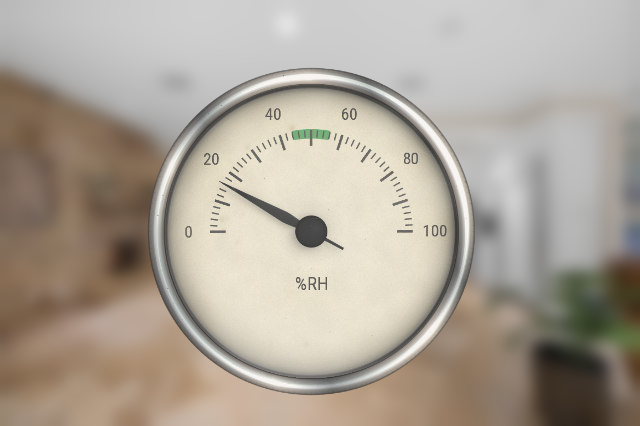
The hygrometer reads 16 %
